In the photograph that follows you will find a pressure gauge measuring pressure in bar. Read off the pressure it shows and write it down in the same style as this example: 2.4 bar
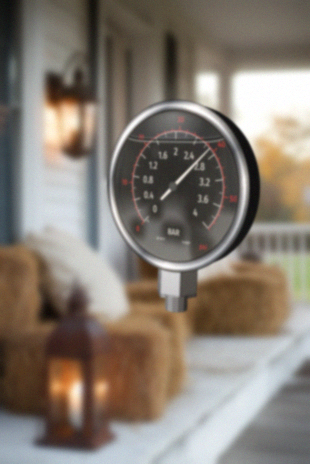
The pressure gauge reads 2.7 bar
